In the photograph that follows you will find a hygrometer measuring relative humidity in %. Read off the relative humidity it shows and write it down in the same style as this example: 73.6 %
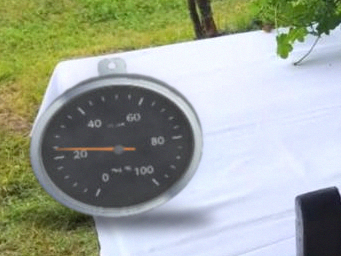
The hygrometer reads 24 %
